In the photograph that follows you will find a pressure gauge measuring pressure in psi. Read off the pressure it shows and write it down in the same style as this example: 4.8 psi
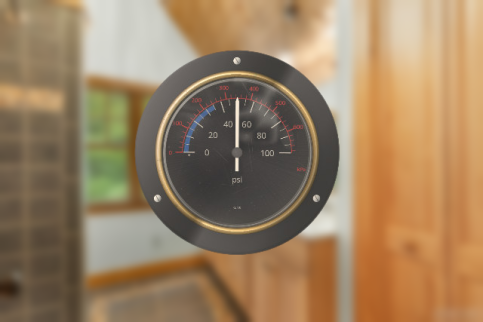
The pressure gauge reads 50 psi
